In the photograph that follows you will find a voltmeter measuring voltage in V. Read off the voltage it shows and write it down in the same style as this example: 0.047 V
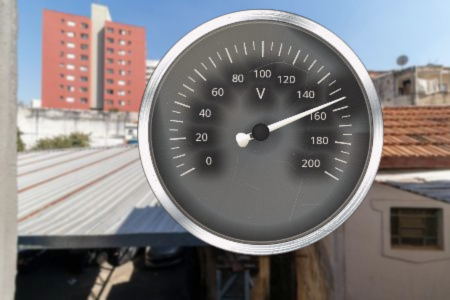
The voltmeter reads 155 V
